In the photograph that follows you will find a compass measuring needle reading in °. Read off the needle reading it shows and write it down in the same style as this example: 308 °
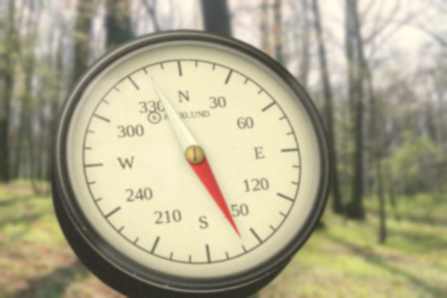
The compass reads 160 °
